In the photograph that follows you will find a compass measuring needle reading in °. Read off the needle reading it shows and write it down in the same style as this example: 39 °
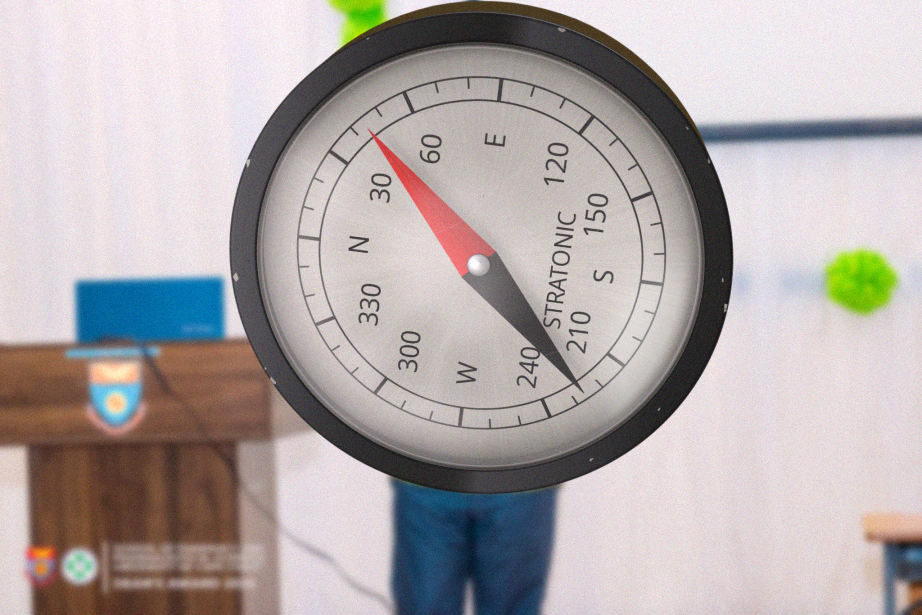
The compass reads 45 °
